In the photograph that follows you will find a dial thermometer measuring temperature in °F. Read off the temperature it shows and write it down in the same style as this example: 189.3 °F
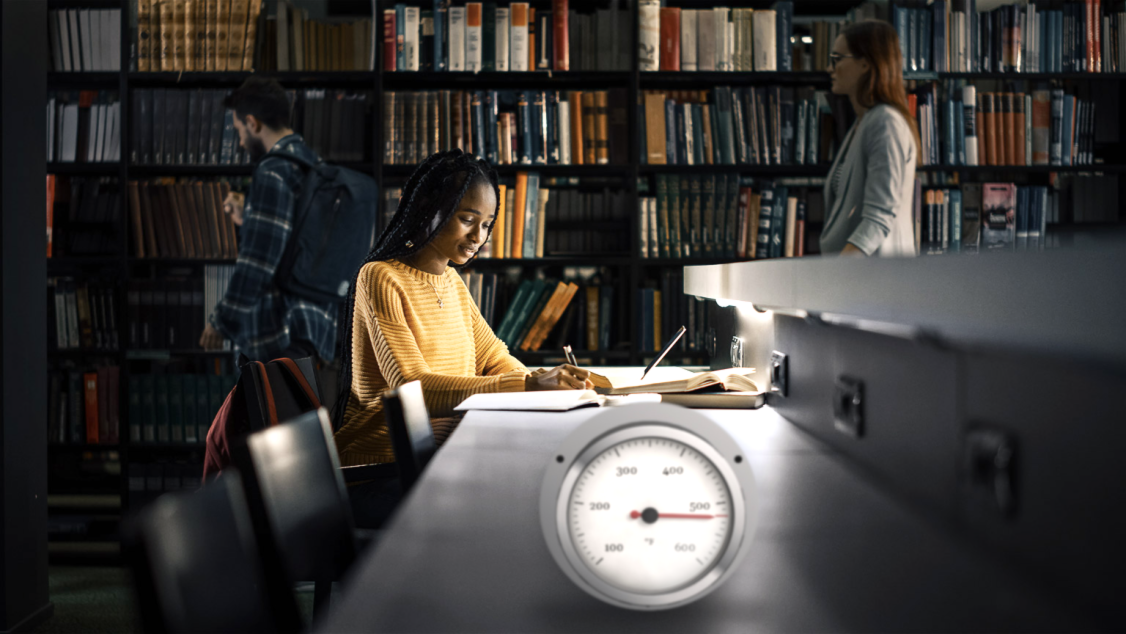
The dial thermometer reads 520 °F
